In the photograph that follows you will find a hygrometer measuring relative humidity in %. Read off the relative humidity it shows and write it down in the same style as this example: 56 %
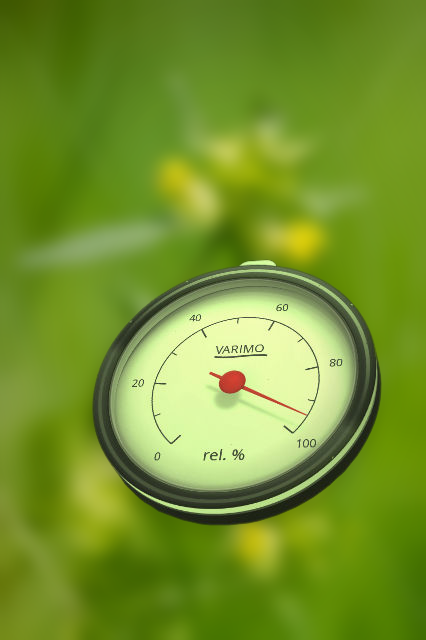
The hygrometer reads 95 %
